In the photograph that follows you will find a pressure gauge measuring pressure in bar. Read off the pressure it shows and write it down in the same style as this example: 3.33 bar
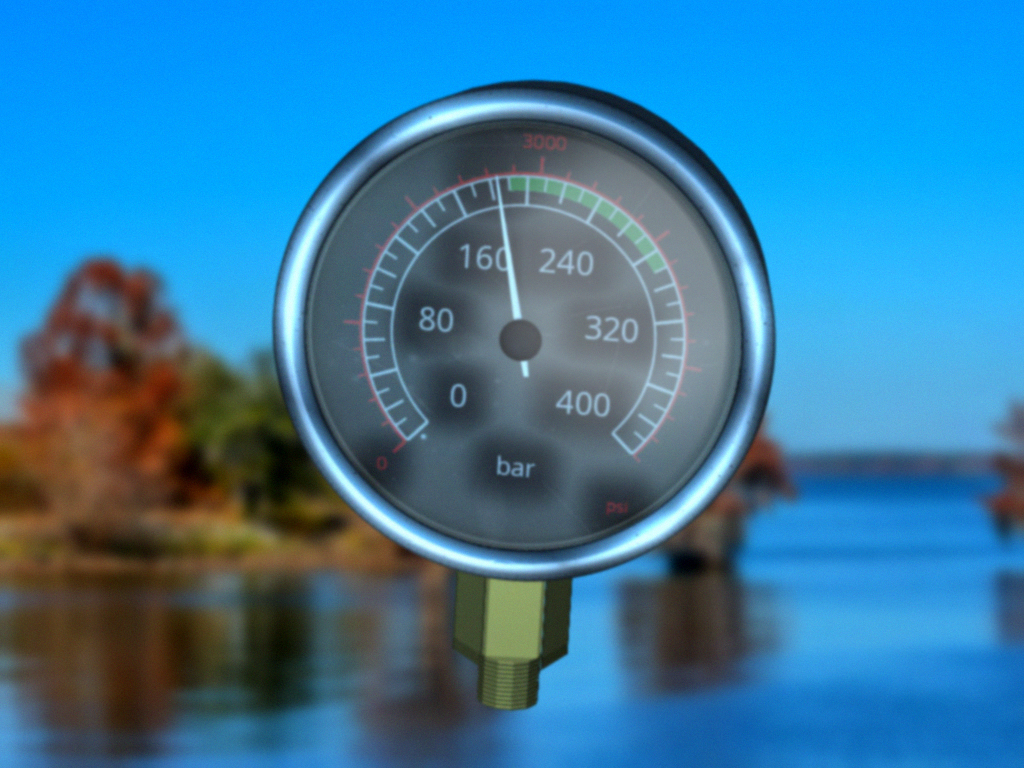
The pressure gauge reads 185 bar
